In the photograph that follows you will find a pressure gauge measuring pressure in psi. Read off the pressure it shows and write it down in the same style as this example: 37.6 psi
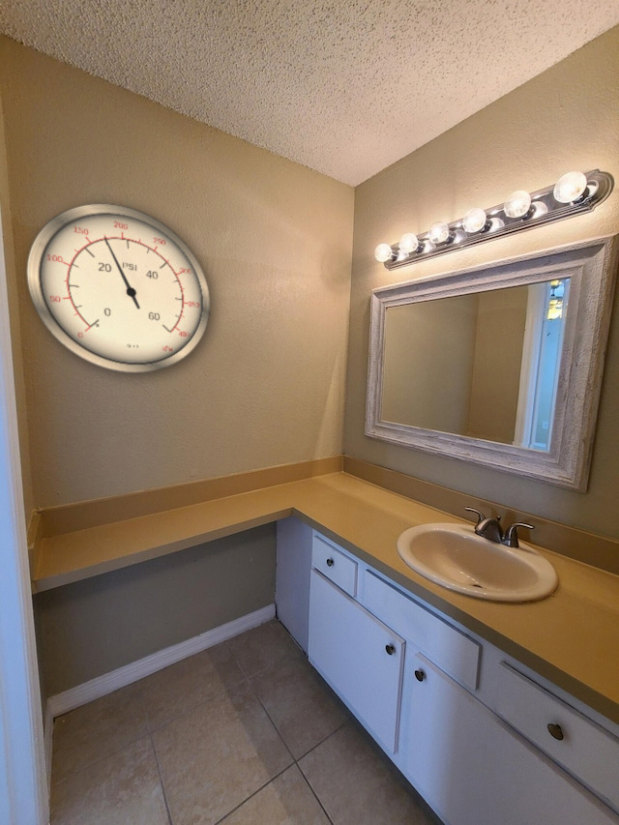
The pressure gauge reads 25 psi
